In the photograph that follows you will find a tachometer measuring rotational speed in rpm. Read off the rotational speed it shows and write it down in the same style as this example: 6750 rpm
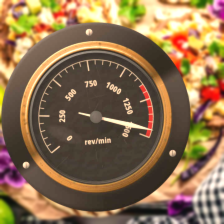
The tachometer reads 1450 rpm
